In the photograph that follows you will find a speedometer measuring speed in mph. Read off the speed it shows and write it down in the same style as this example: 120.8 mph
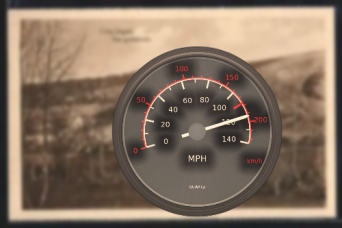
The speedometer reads 120 mph
